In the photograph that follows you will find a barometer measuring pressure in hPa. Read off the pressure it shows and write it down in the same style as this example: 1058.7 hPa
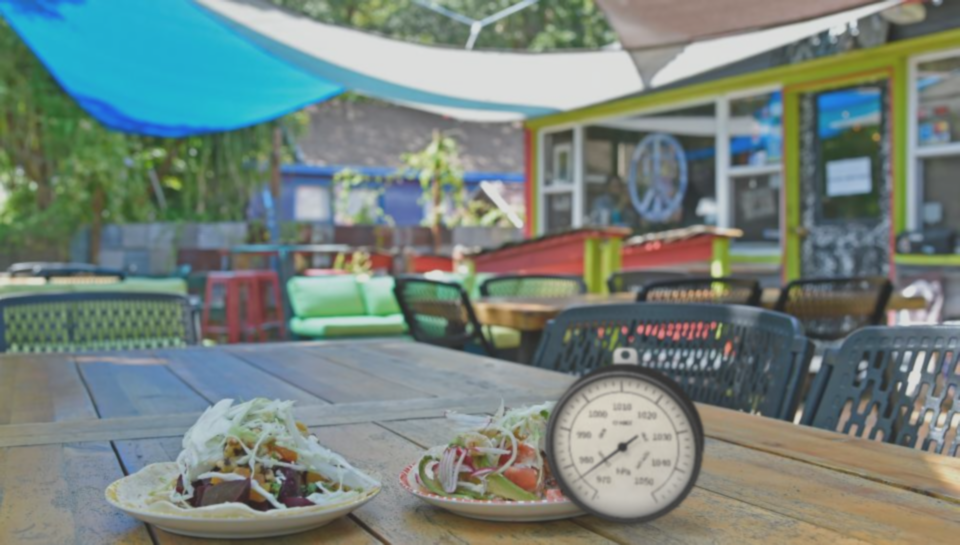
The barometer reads 976 hPa
